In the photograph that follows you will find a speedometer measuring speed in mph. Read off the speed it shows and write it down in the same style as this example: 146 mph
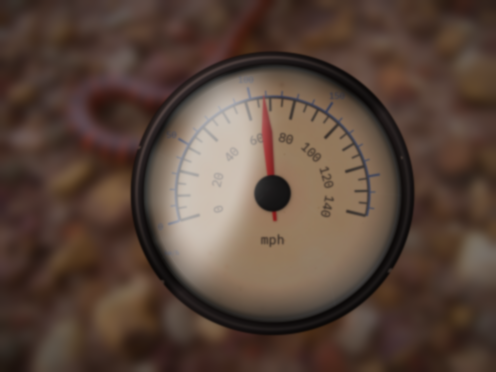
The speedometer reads 67.5 mph
